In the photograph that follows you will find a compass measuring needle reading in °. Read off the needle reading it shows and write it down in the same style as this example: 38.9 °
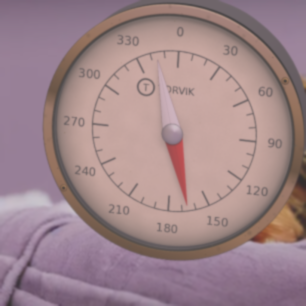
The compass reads 165 °
